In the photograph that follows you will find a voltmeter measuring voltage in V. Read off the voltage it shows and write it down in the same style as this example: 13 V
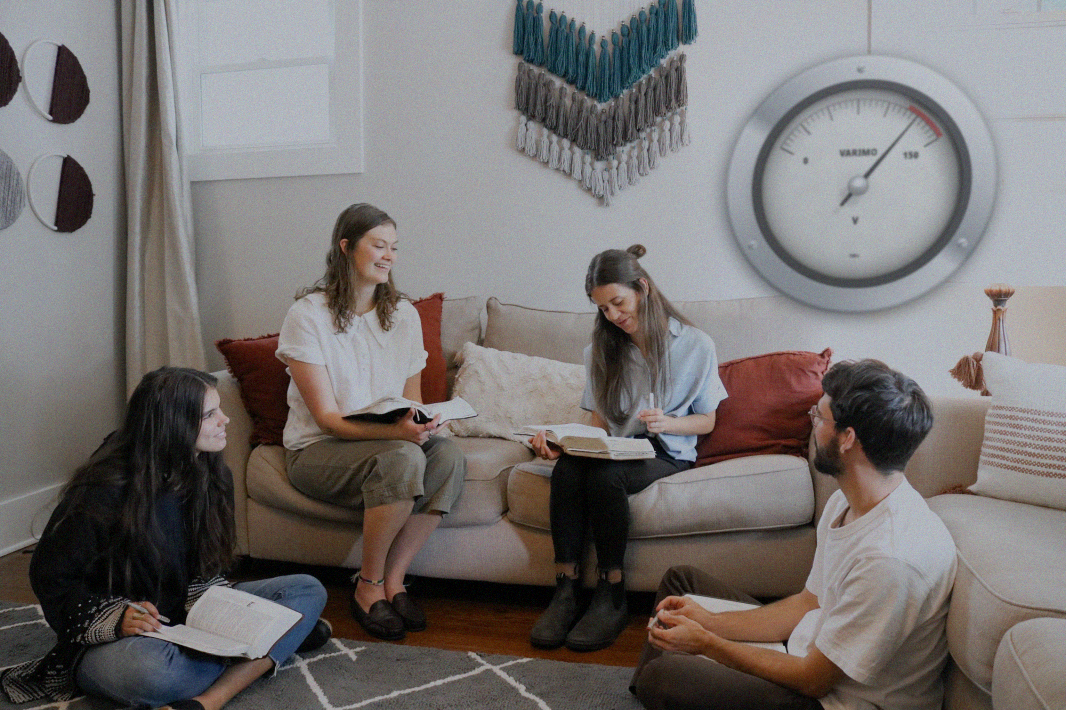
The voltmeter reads 125 V
